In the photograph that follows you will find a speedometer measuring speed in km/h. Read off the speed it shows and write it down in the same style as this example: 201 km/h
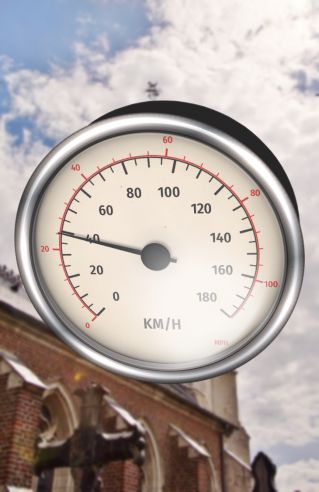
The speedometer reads 40 km/h
